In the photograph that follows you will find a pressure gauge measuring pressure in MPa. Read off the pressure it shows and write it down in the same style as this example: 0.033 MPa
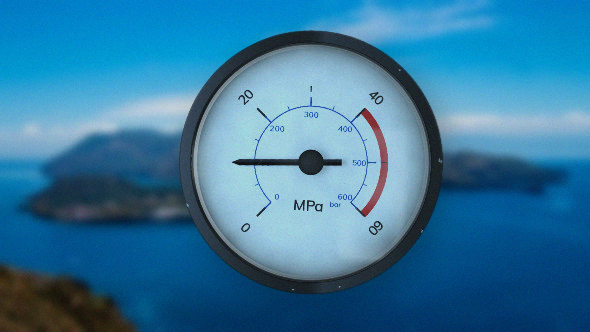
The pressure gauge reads 10 MPa
